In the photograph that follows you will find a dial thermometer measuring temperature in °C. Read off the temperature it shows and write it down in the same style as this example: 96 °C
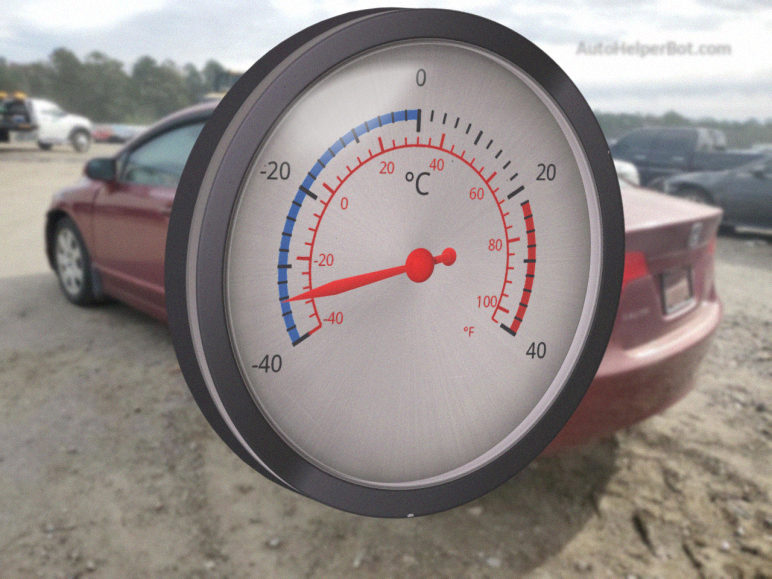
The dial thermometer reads -34 °C
